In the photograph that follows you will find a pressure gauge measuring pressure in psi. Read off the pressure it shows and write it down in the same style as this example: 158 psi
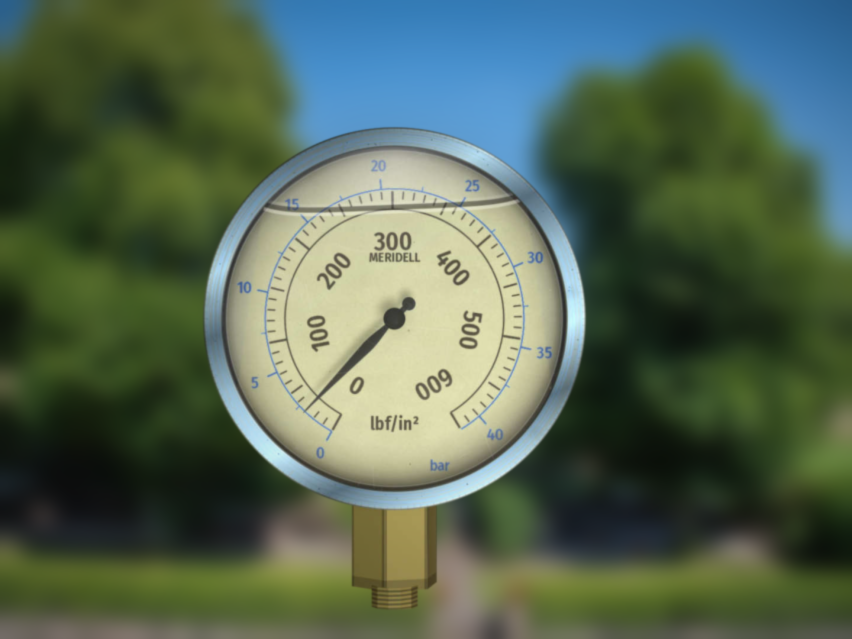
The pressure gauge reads 30 psi
